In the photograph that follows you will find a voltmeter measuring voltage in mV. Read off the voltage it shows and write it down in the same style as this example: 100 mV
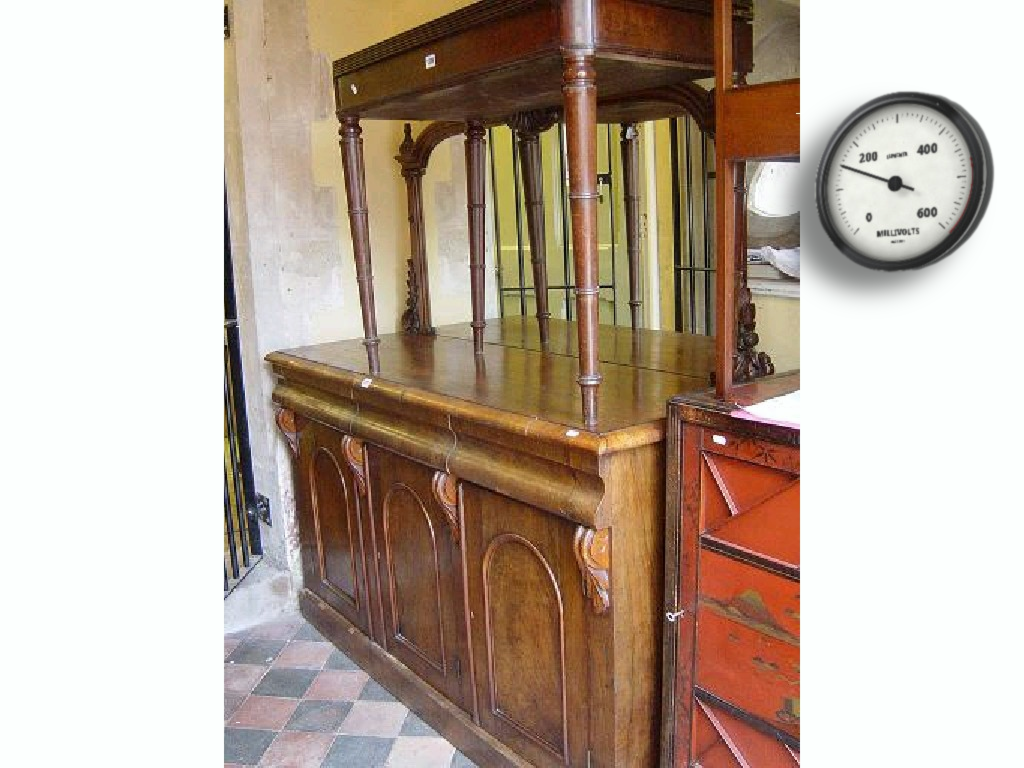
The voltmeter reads 150 mV
